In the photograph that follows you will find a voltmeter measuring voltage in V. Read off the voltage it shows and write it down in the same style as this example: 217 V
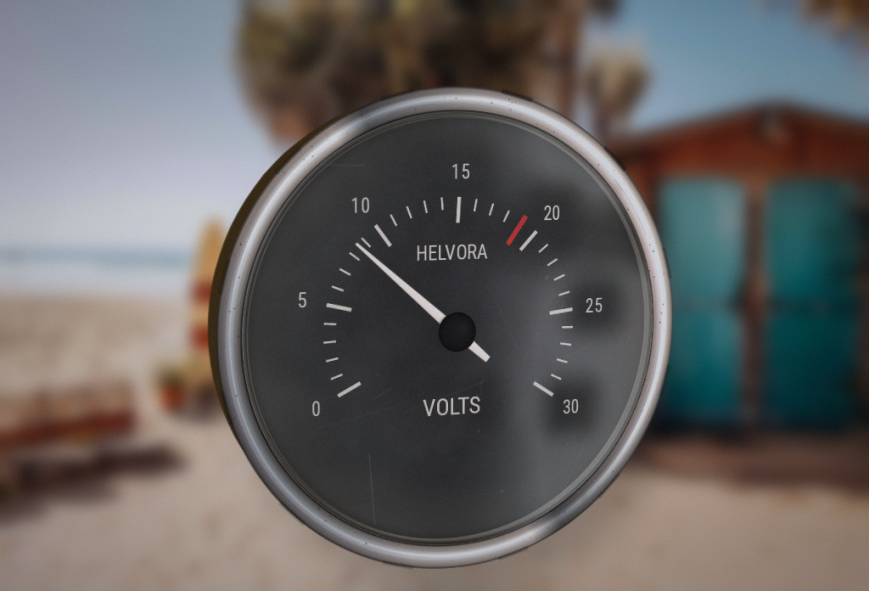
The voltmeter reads 8.5 V
